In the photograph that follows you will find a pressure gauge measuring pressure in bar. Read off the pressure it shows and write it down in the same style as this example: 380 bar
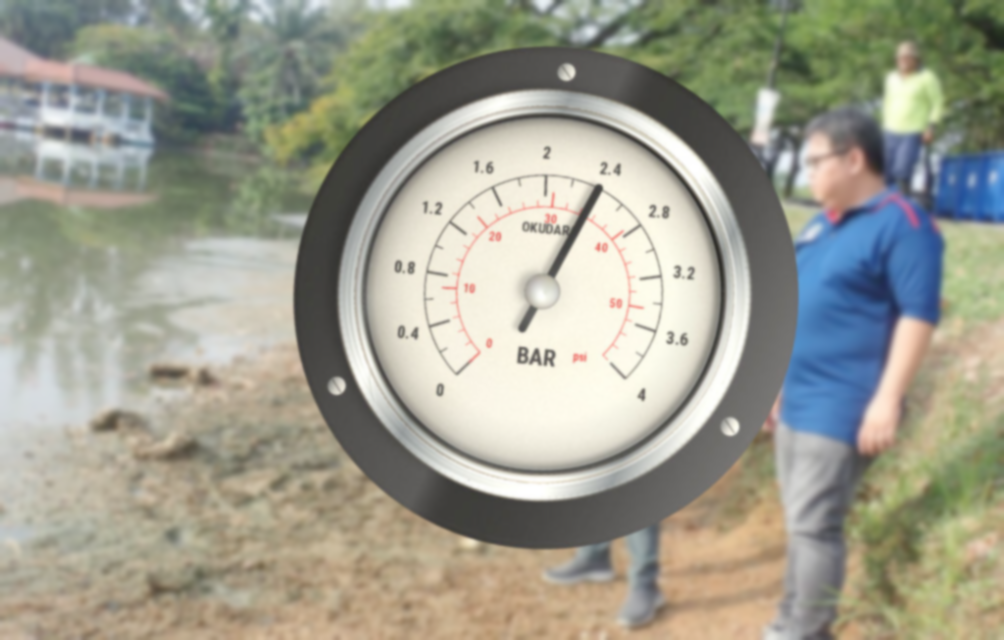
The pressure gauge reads 2.4 bar
